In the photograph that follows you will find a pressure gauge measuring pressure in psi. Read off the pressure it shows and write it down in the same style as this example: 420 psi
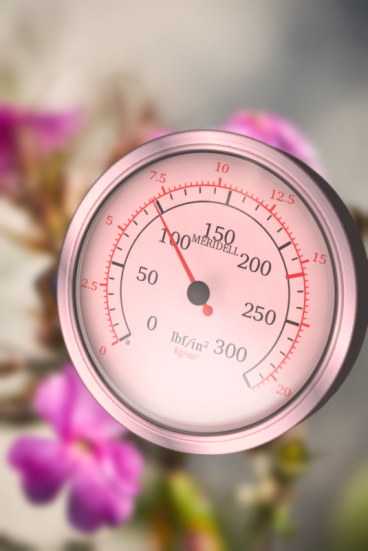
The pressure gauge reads 100 psi
